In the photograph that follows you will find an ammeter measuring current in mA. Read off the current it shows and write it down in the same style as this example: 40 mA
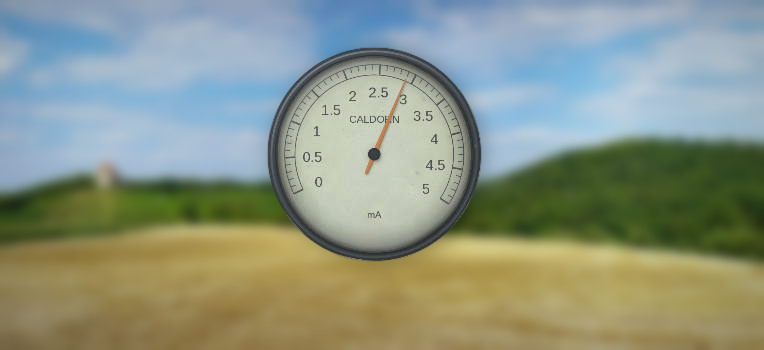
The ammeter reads 2.9 mA
